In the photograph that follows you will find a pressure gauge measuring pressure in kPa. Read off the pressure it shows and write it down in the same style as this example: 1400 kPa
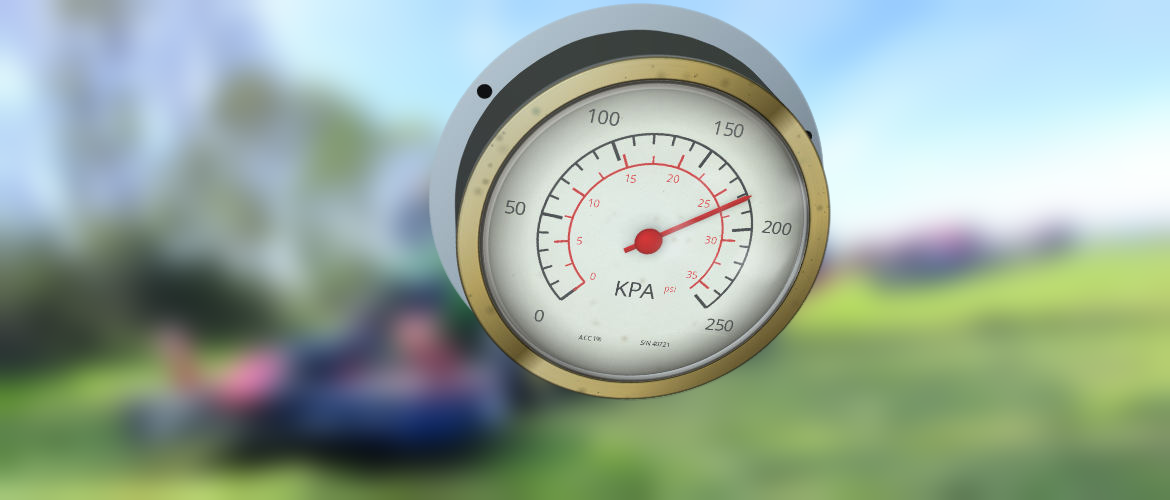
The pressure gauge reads 180 kPa
